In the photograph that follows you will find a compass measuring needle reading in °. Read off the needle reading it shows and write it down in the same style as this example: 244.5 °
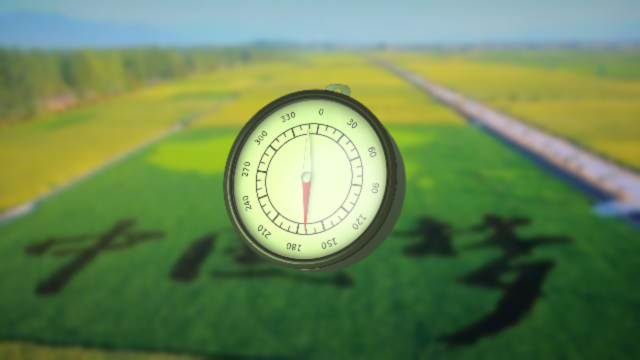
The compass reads 170 °
